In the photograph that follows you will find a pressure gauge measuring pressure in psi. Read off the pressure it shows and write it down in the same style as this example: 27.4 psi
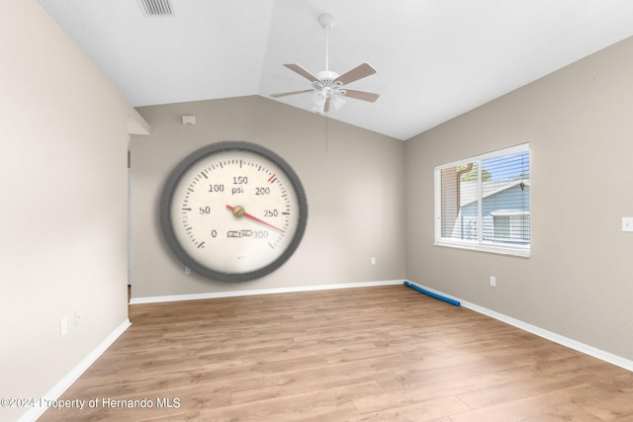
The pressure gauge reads 275 psi
